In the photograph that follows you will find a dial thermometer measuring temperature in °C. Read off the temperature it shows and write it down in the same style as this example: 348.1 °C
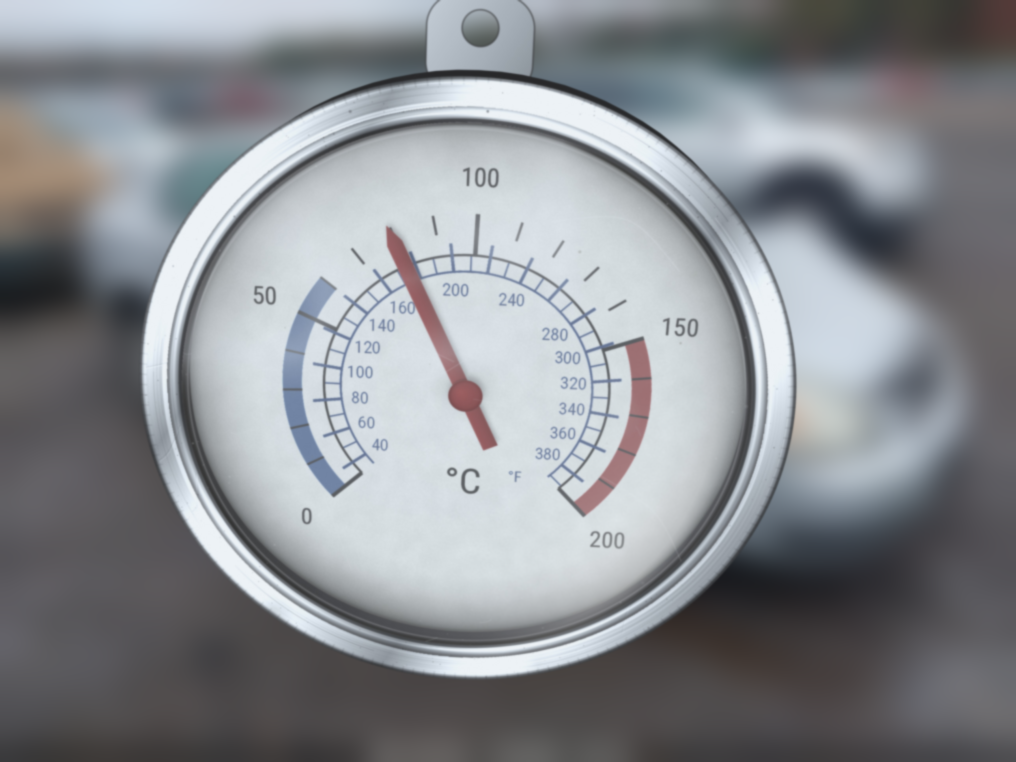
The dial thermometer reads 80 °C
